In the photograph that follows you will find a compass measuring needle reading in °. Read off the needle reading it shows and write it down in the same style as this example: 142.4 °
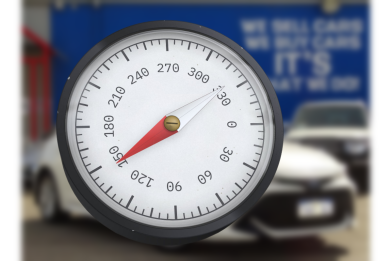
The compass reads 145 °
